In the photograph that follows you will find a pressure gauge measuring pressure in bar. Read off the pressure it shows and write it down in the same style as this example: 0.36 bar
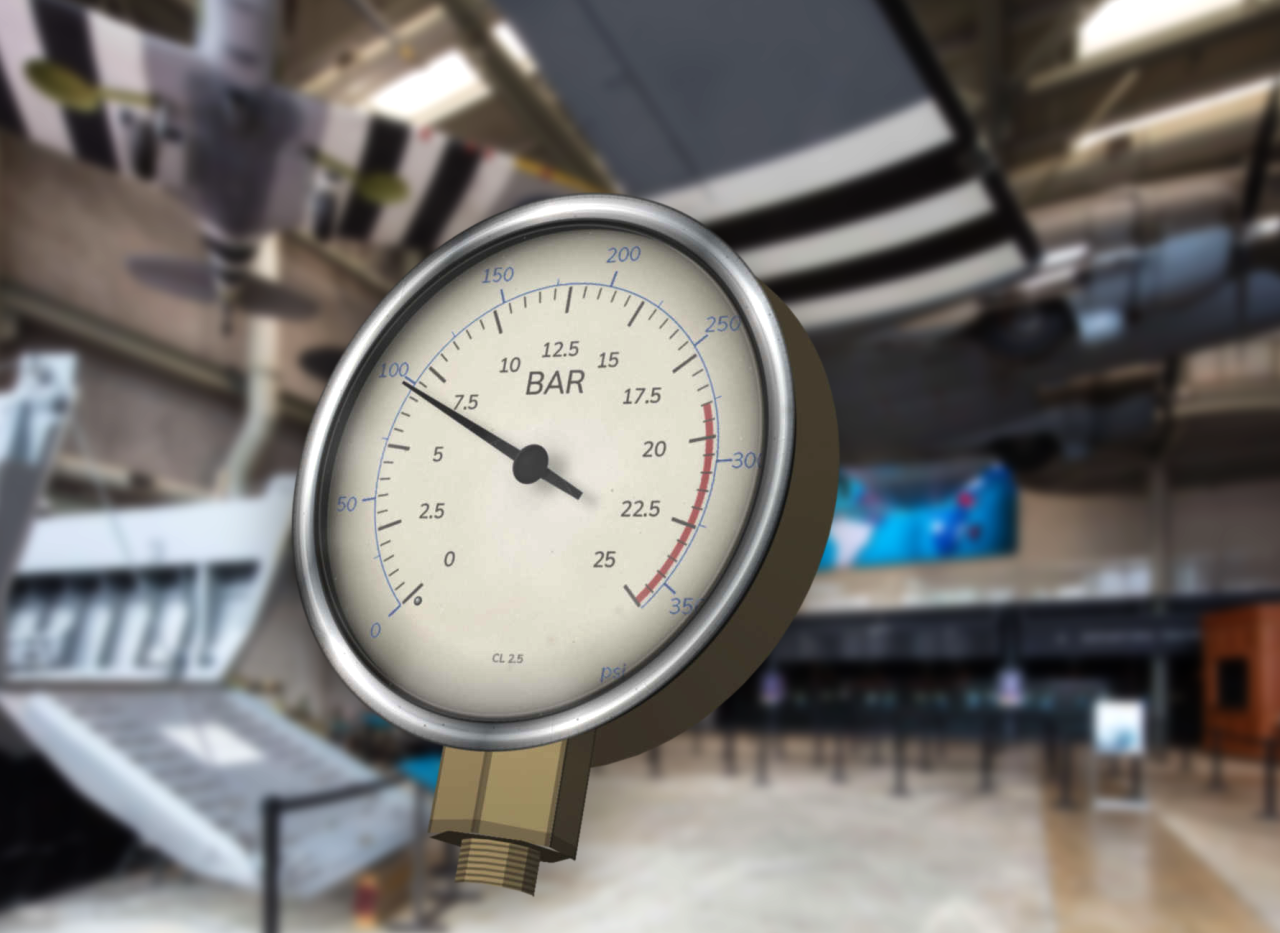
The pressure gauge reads 6.75 bar
